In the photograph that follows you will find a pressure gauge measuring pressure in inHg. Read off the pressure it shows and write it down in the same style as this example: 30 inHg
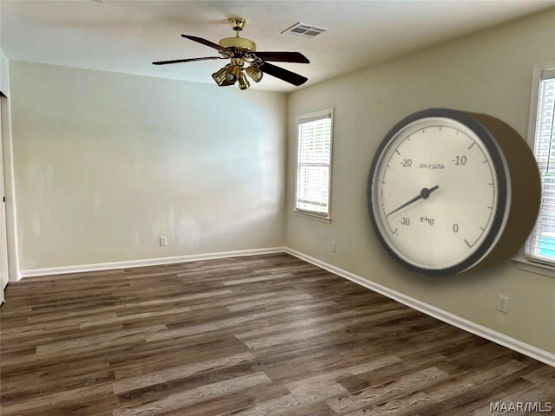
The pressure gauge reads -28 inHg
